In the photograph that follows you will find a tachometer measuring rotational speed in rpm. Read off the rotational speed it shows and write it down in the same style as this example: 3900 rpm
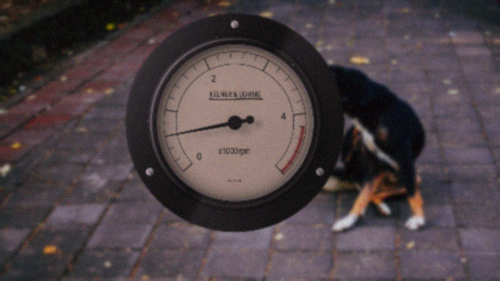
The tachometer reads 600 rpm
